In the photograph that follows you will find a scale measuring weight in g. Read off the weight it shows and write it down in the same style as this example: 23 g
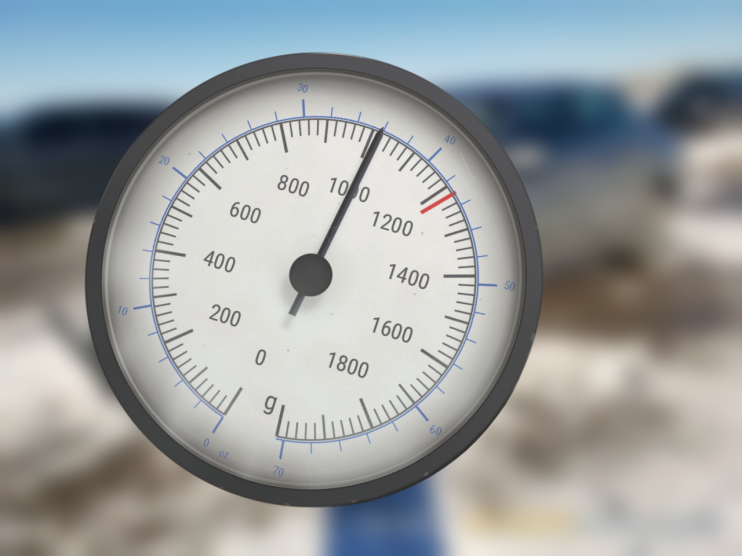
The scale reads 1020 g
